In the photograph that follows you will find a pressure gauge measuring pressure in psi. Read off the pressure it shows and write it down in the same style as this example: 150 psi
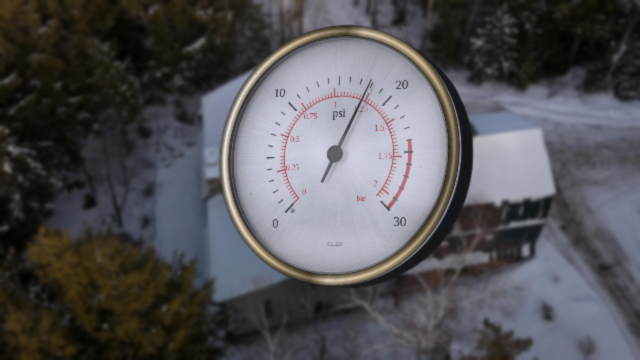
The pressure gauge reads 18 psi
